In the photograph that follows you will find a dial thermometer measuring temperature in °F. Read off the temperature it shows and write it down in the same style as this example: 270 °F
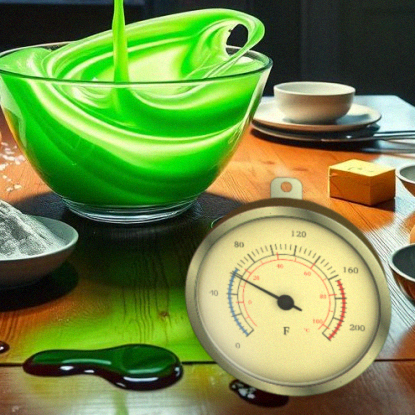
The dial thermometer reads 60 °F
